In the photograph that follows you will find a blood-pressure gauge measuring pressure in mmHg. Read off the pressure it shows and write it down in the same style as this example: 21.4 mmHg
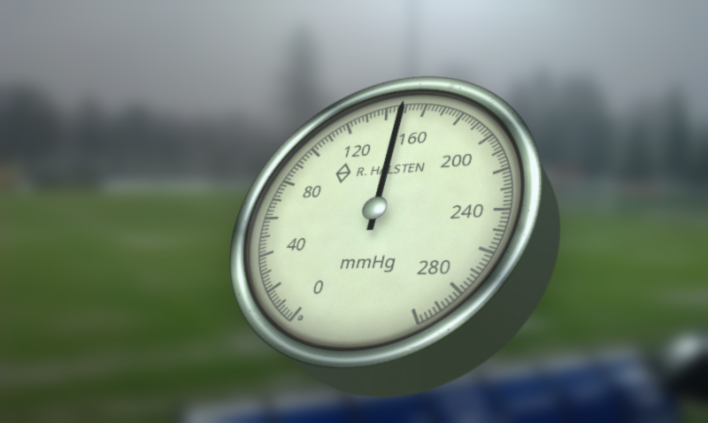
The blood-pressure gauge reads 150 mmHg
